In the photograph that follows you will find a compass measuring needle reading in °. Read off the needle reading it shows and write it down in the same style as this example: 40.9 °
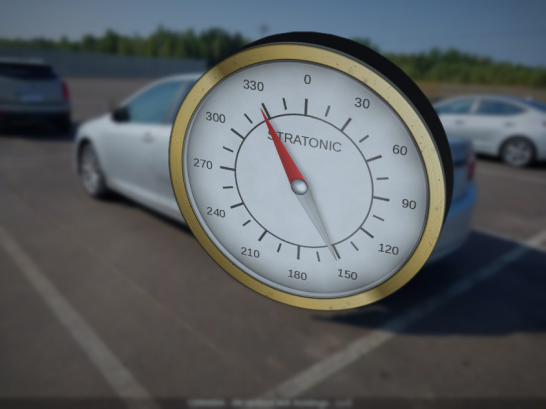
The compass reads 330 °
